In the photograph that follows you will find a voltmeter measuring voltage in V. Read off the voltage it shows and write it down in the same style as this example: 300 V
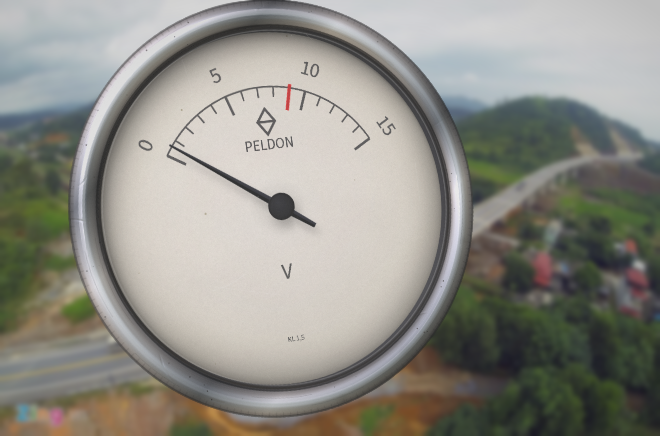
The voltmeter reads 0.5 V
